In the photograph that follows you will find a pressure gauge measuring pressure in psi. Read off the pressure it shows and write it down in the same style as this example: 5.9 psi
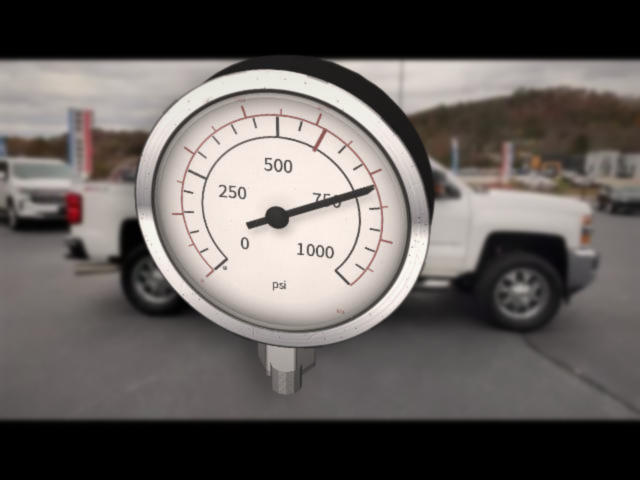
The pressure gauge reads 750 psi
